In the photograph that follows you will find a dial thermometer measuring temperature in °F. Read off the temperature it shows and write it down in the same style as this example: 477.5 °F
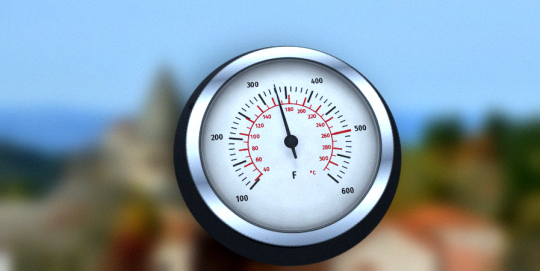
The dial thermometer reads 330 °F
